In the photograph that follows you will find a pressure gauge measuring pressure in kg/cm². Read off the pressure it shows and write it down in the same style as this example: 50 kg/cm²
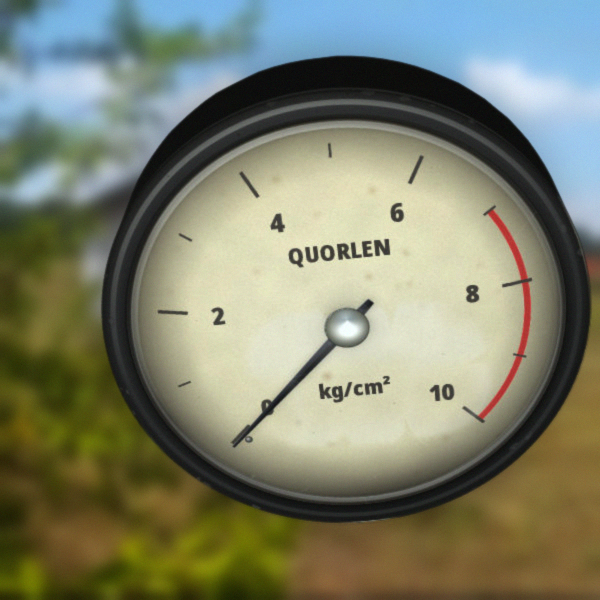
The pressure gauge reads 0 kg/cm²
